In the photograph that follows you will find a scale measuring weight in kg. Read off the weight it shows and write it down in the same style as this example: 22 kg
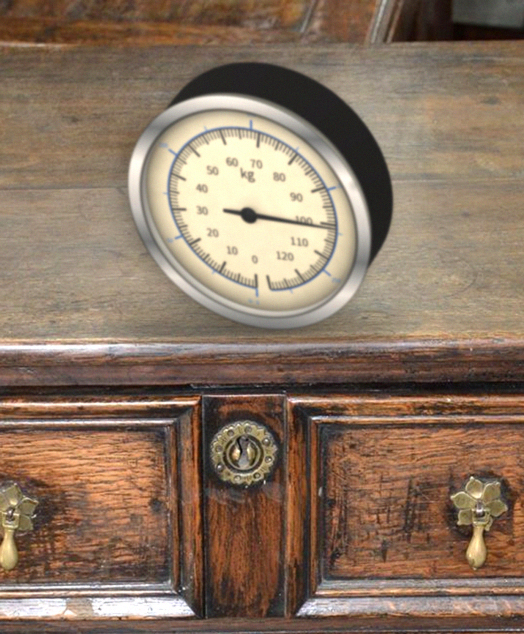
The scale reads 100 kg
